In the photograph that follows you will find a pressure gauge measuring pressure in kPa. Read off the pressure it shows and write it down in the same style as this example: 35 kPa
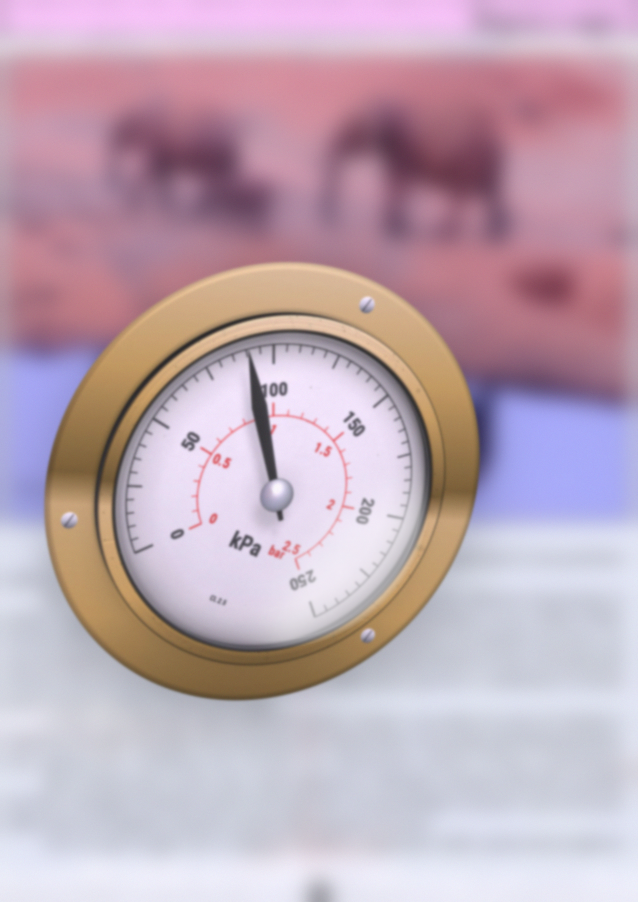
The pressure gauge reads 90 kPa
